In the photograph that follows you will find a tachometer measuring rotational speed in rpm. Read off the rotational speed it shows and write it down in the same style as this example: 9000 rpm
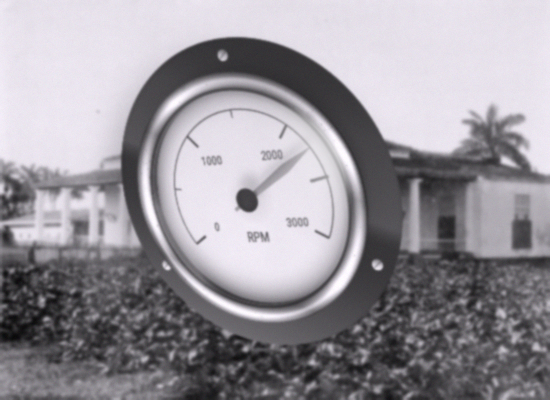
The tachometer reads 2250 rpm
